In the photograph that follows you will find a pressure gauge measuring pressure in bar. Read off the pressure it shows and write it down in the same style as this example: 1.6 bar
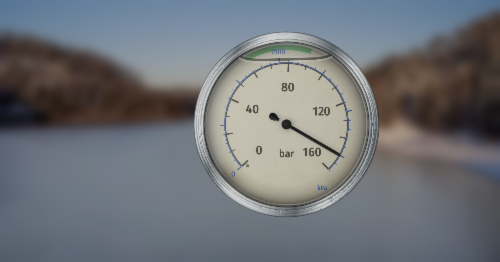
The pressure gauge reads 150 bar
